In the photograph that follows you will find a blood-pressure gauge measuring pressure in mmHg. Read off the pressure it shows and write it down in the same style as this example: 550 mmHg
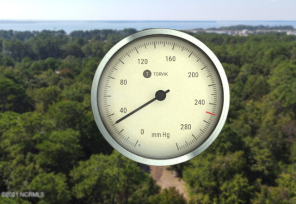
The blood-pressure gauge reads 30 mmHg
